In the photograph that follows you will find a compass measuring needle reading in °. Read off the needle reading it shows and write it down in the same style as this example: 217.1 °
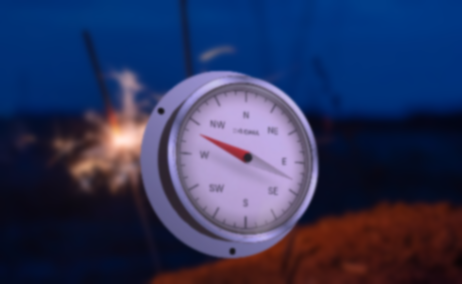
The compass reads 290 °
